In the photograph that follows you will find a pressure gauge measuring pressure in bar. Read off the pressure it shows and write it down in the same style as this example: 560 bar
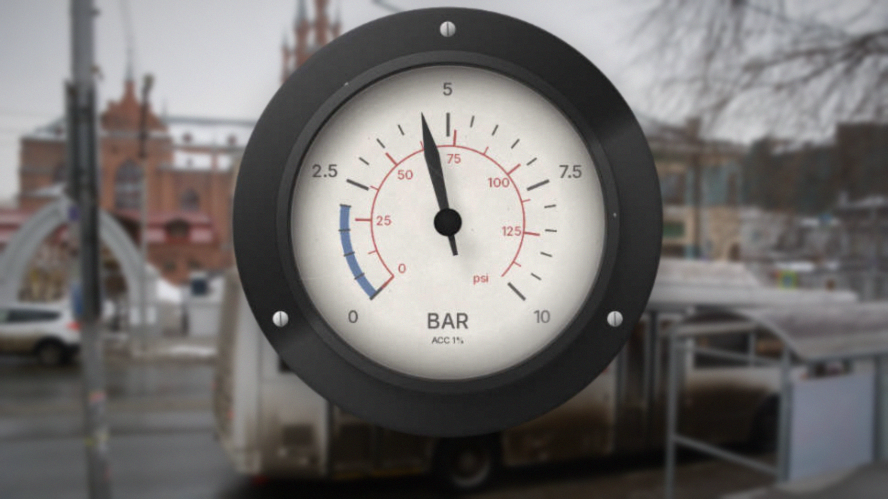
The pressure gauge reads 4.5 bar
